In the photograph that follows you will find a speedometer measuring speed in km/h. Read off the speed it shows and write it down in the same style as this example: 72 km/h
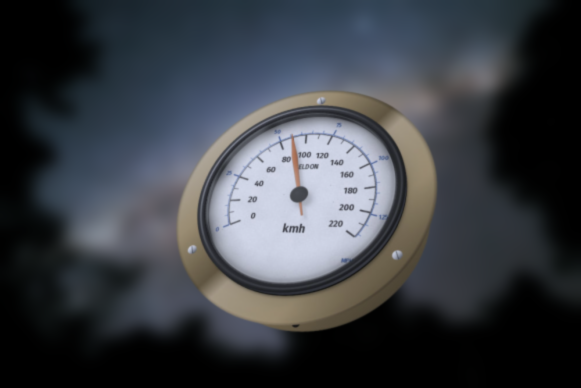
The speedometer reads 90 km/h
